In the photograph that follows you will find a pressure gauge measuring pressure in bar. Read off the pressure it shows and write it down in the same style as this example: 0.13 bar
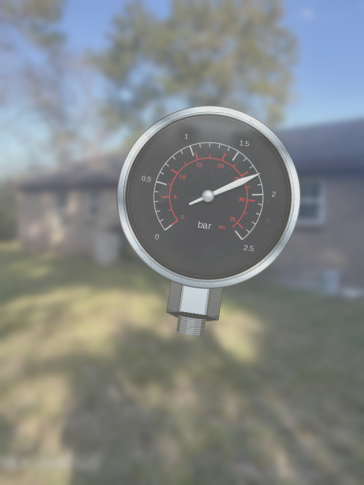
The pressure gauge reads 1.8 bar
